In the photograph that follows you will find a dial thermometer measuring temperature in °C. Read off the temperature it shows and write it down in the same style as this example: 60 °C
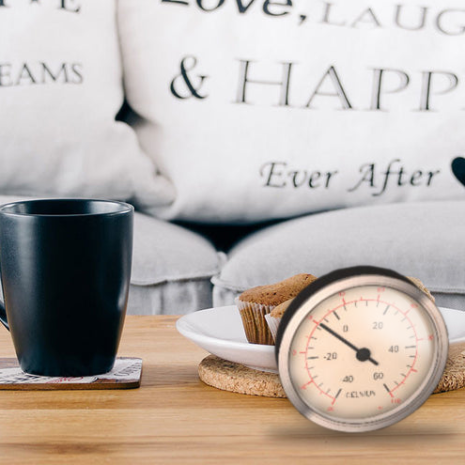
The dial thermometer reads -6 °C
